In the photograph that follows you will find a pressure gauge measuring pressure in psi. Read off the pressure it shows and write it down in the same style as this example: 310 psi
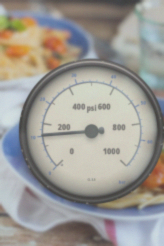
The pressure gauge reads 150 psi
